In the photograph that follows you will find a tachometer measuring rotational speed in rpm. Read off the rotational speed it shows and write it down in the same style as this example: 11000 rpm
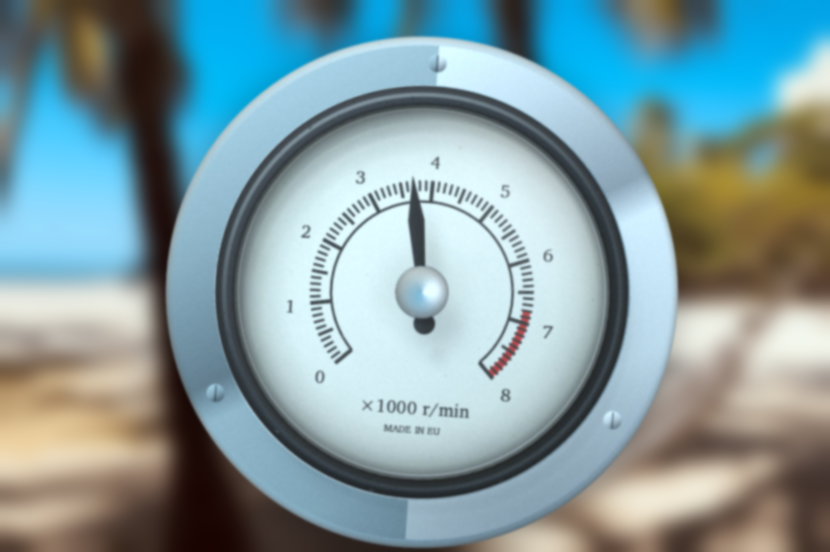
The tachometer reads 3700 rpm
